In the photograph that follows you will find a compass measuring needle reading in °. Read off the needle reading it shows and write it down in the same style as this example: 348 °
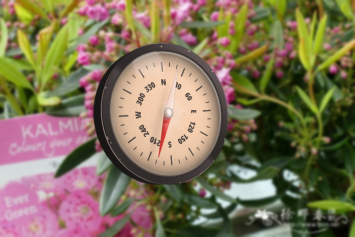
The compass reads 200 °
